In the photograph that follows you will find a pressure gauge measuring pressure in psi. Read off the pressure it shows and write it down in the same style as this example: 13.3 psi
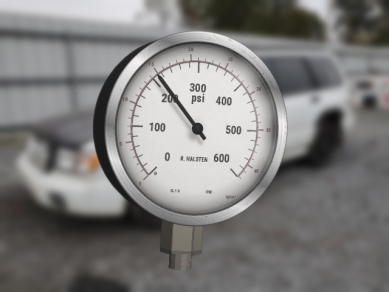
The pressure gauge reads 210 psi
